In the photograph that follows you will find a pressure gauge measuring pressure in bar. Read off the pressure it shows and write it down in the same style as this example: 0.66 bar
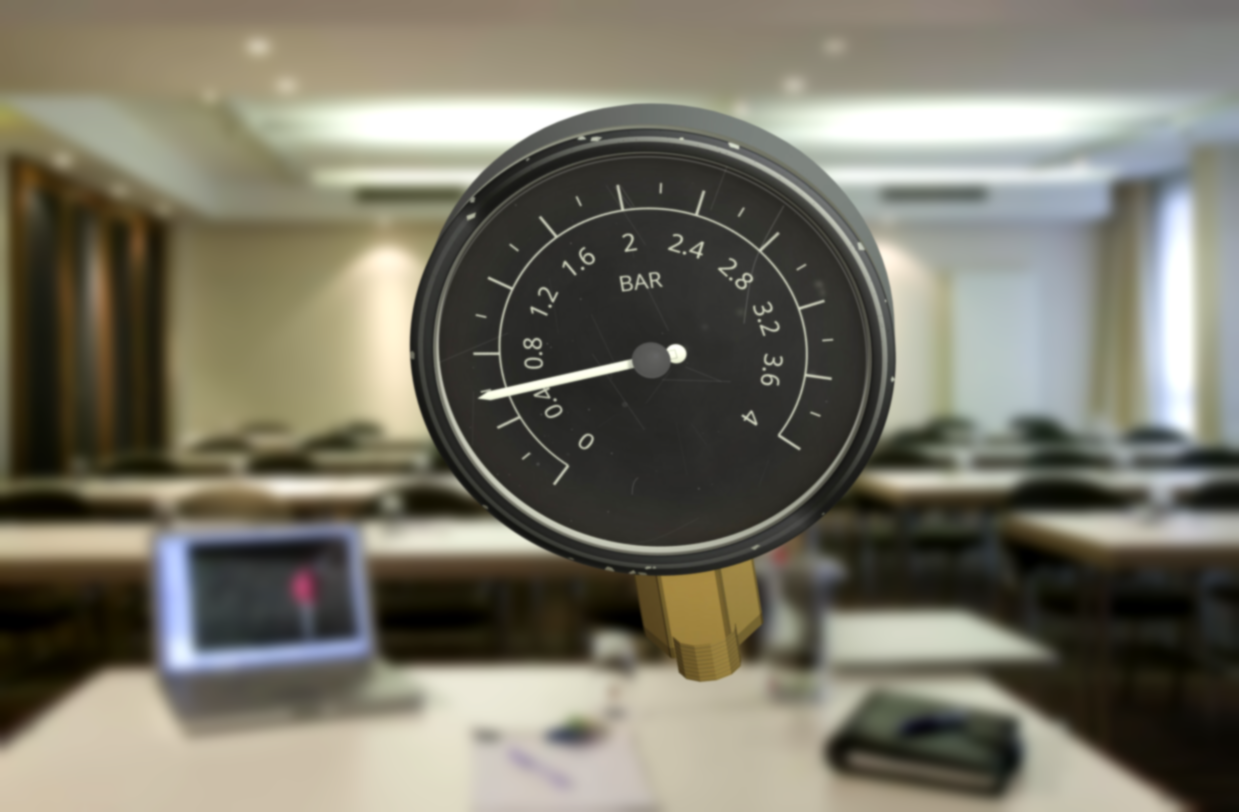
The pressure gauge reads 0.6 bar
